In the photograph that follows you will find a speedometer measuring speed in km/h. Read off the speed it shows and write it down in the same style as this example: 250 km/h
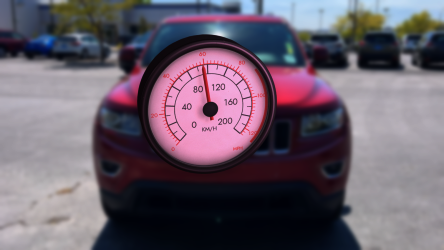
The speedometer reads 95 km/h
